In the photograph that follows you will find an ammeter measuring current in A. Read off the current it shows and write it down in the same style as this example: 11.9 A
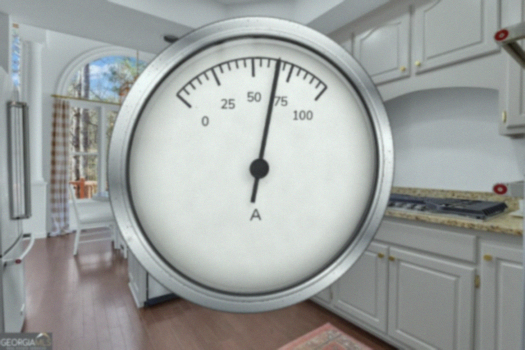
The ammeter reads 65 A
